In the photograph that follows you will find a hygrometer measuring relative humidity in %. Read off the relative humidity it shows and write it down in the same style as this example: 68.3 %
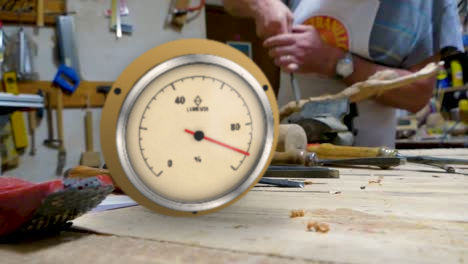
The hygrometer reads 92 %
